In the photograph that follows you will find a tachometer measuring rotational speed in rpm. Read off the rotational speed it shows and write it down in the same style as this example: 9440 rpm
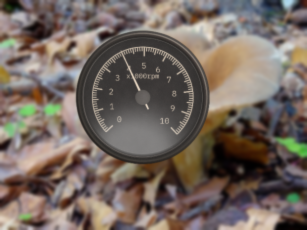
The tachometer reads 4000 rpm
